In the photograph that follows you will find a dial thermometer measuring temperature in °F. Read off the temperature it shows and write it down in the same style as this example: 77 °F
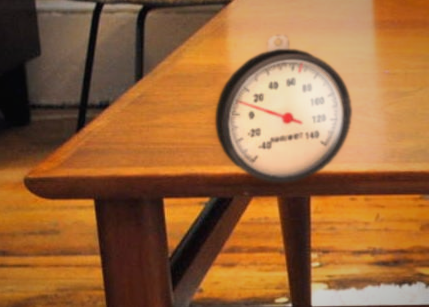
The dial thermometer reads 10 °F
